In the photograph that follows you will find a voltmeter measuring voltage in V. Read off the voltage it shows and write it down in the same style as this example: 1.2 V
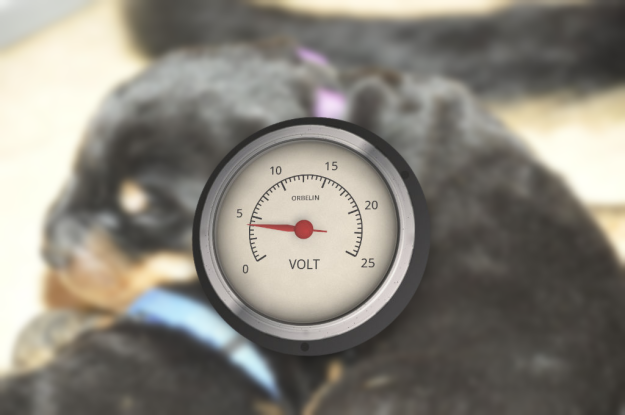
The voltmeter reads 4 V
